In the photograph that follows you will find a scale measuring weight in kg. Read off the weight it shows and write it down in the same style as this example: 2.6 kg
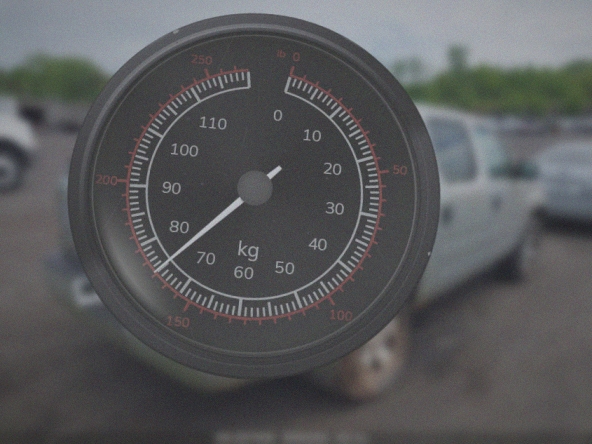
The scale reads 75 kg
